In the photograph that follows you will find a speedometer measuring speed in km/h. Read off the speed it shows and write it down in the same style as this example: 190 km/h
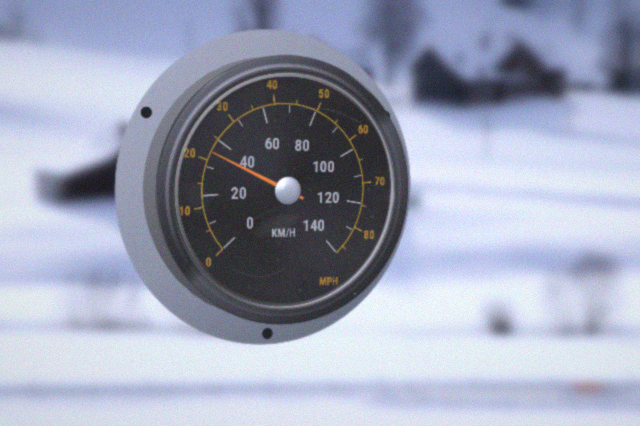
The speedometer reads 35 km/h
